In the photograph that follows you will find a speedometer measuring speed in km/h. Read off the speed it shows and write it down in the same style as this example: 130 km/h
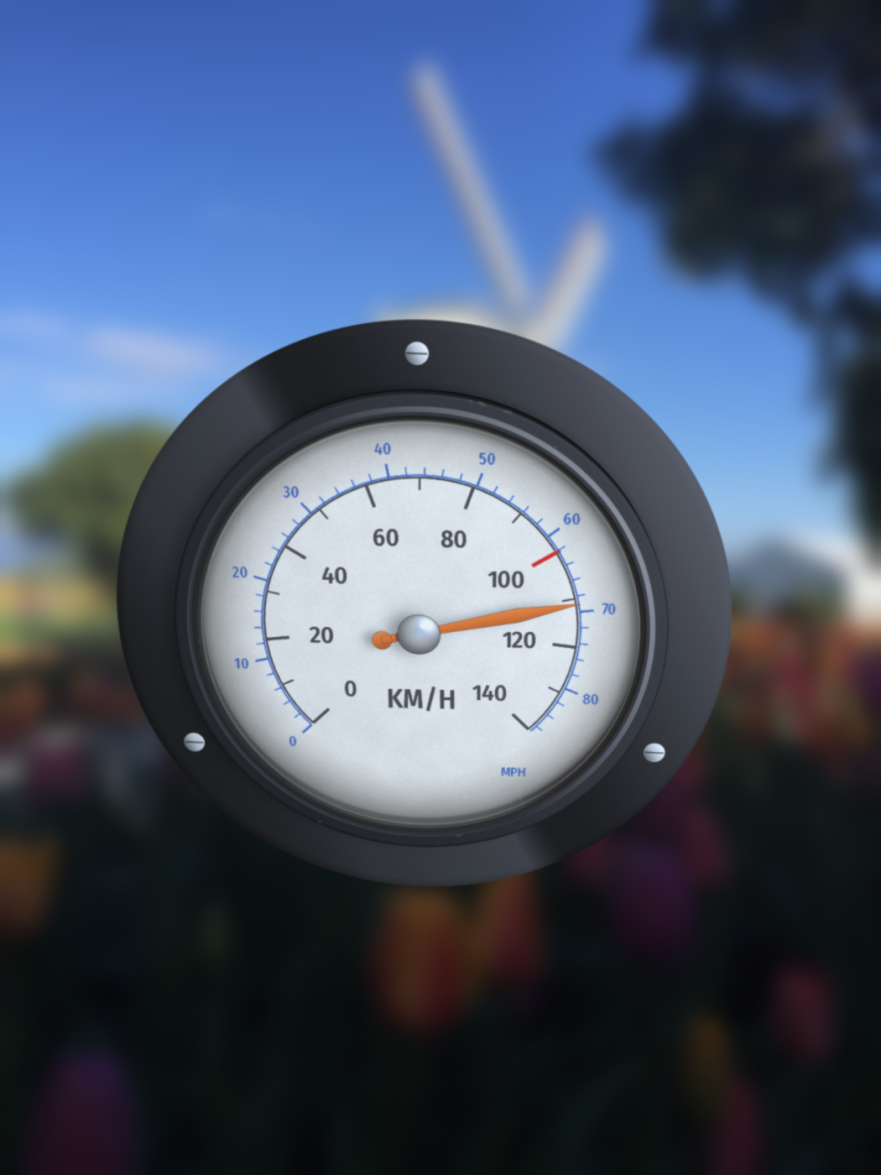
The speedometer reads 110 km/h
